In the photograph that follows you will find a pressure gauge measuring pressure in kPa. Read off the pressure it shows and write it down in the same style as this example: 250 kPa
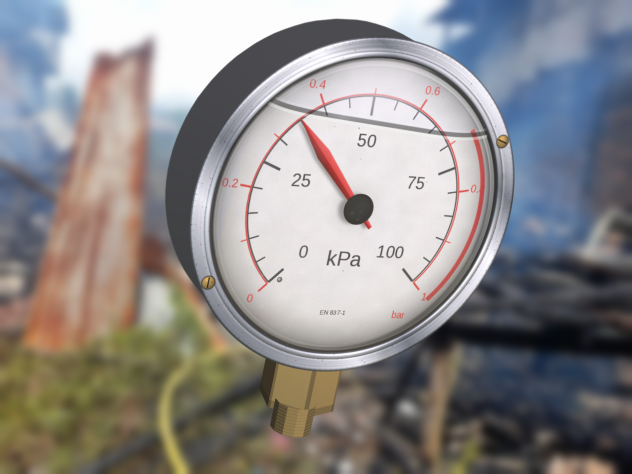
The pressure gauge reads 35 kPa
